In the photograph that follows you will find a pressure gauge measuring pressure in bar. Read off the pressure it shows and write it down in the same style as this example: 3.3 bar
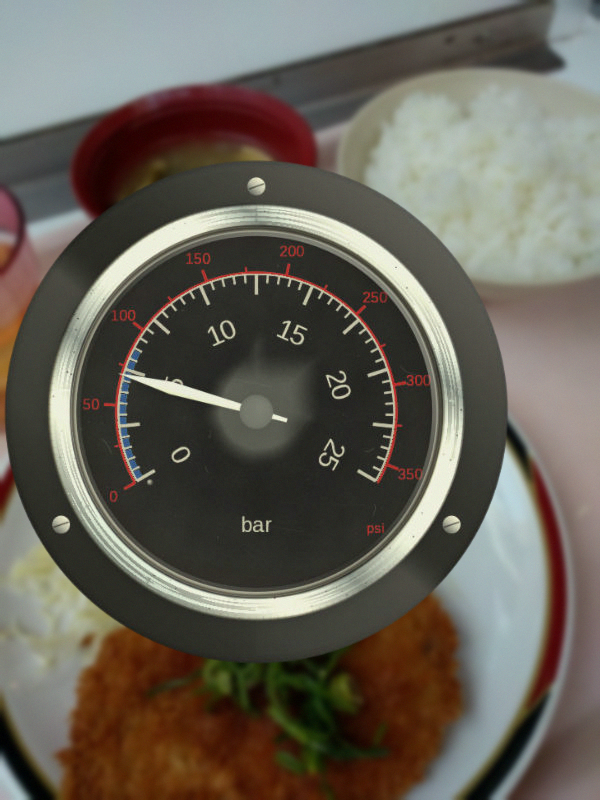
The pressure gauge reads 4.75 bar
